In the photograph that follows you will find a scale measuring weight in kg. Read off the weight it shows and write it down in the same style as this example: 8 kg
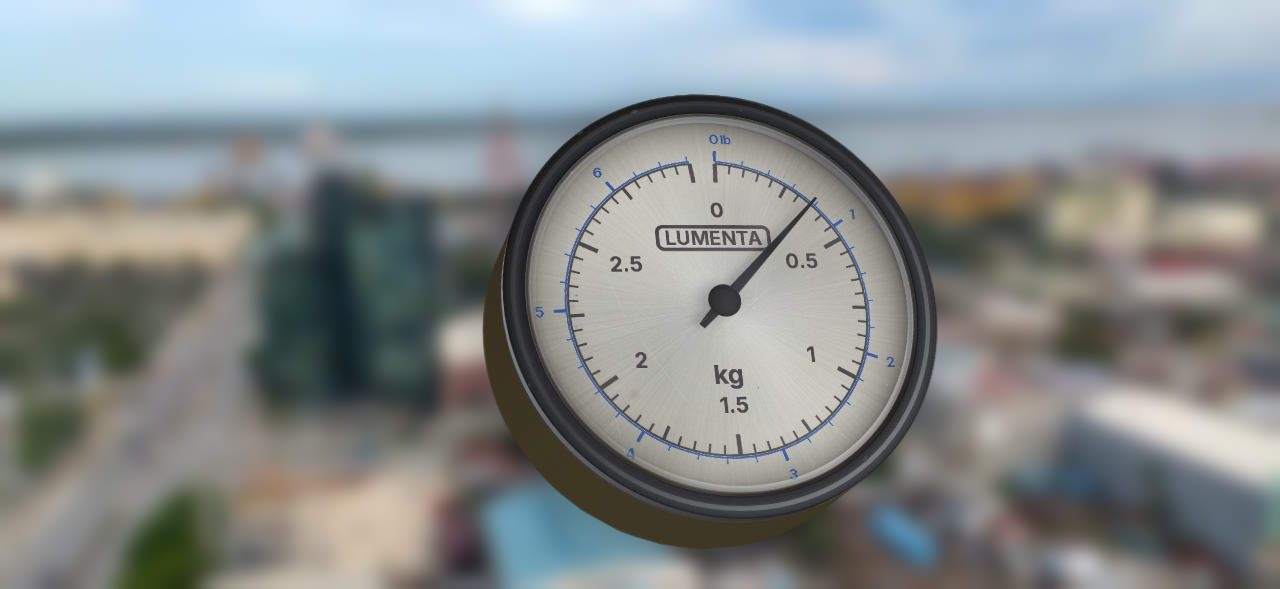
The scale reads 0.35 kg
